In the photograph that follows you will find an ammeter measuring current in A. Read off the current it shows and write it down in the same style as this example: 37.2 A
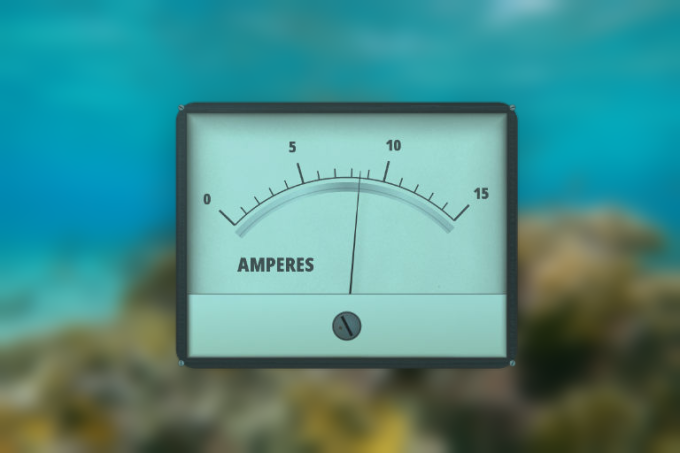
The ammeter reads 8.5 A
